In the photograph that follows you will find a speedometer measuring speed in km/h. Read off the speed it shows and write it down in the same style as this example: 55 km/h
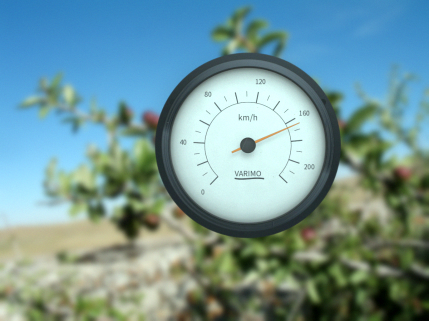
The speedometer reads 165 km/h
